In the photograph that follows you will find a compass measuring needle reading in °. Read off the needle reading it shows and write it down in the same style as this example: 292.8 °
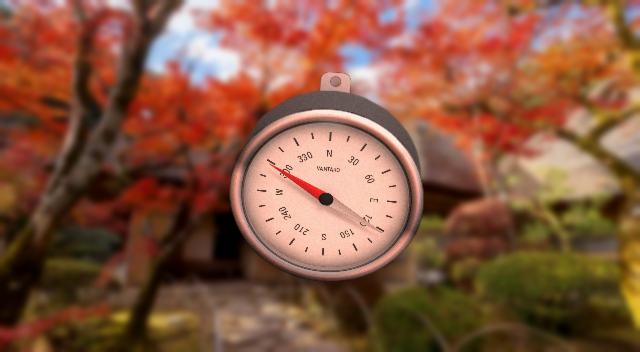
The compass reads 300 °
